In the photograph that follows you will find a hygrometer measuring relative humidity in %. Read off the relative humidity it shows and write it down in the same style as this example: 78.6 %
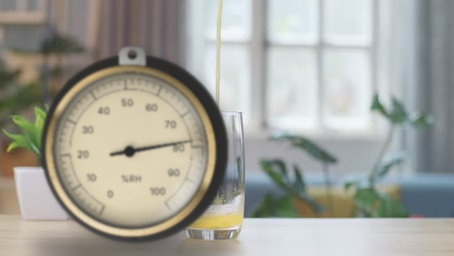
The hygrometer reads 78 %
